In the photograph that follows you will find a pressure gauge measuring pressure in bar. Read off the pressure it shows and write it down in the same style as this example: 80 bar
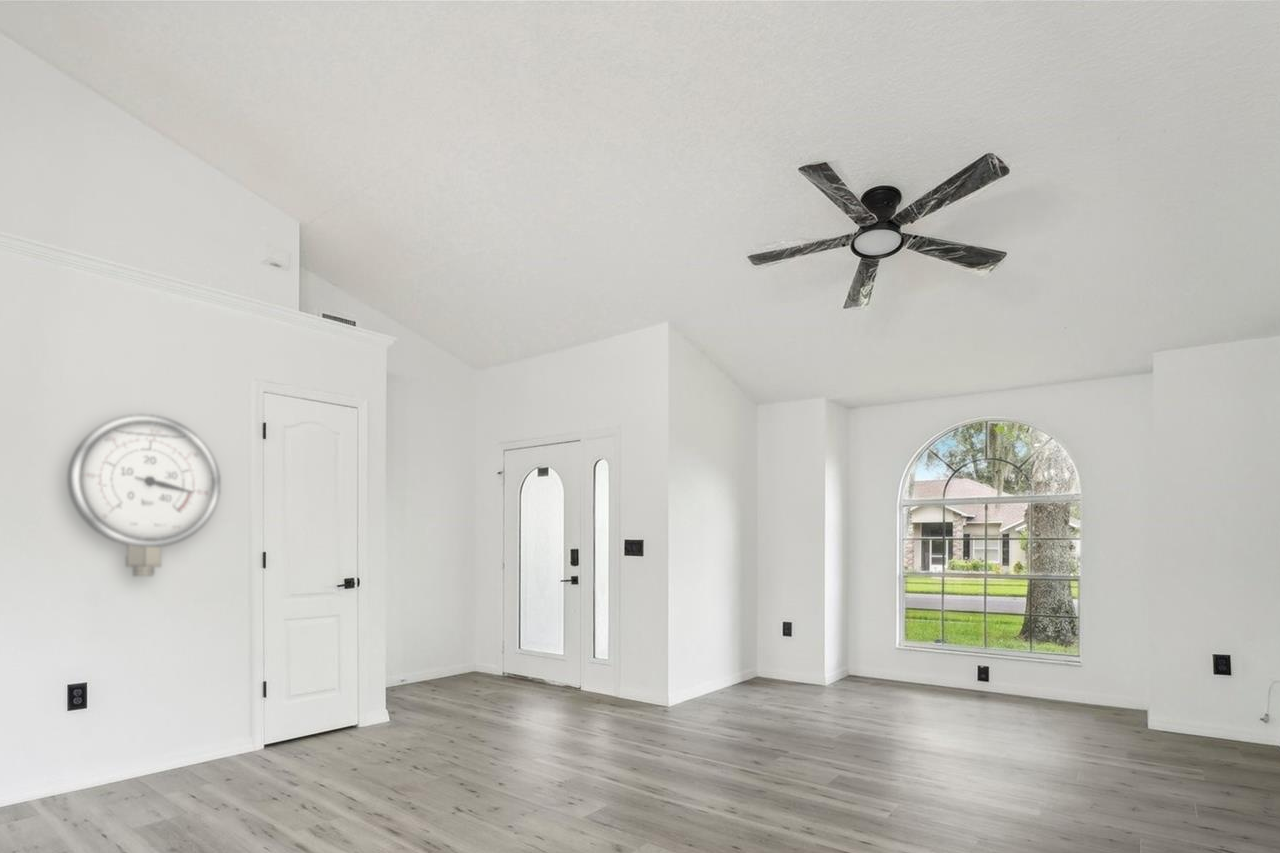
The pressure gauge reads 35 bar
